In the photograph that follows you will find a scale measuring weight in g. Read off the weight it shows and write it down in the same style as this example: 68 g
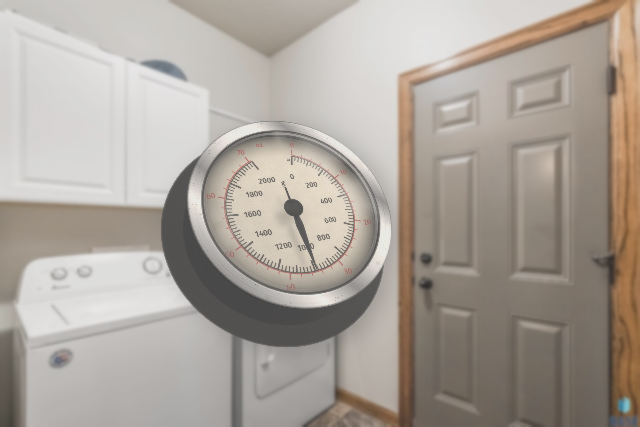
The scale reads 1000 g
